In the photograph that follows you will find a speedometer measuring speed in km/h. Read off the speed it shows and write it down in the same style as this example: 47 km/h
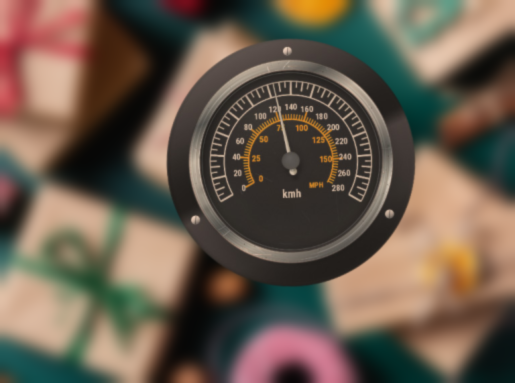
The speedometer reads 125 km/h
